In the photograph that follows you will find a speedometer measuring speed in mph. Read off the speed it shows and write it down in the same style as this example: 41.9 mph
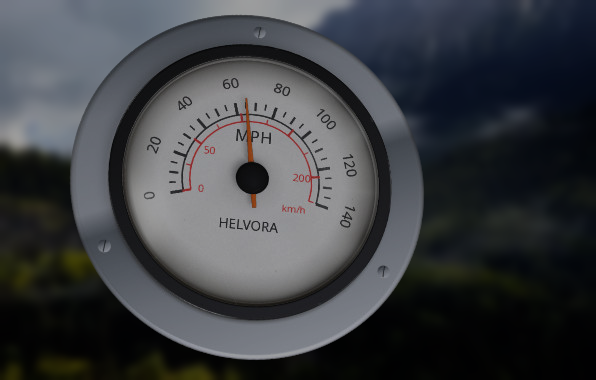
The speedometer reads 65 mph
